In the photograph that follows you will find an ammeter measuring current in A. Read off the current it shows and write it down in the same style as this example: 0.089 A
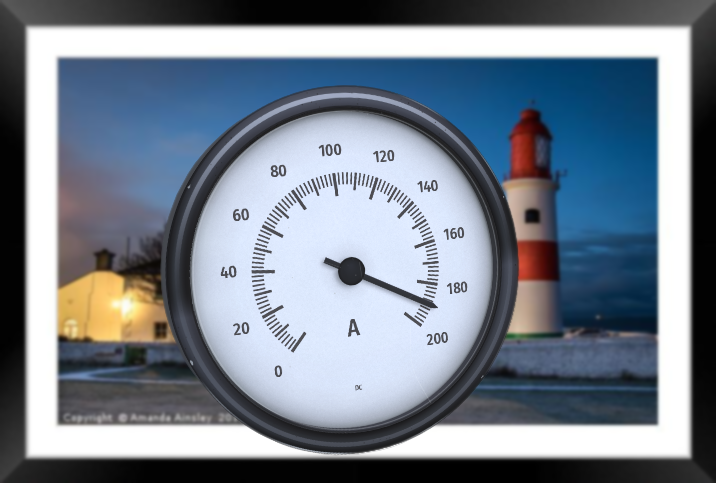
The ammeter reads 190 A
